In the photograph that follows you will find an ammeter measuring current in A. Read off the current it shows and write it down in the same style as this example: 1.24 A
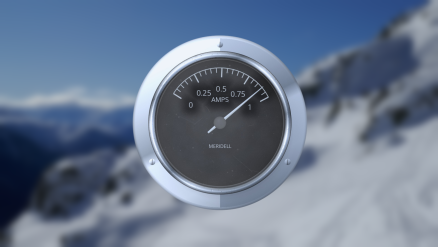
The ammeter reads 0.9 A
